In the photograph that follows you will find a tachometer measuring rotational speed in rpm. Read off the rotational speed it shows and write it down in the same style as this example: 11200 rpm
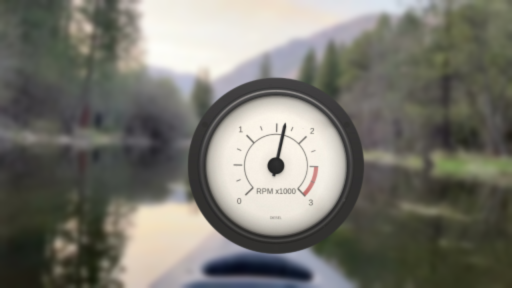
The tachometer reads 1625 rpm
